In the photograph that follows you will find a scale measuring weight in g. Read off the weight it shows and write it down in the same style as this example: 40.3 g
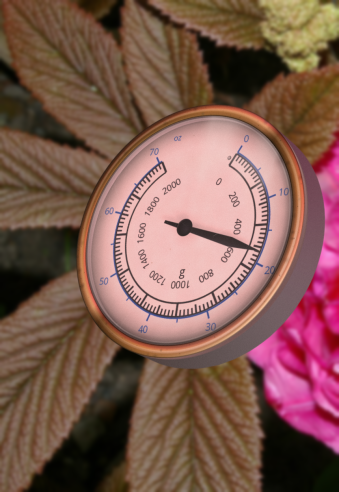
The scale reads 520 g
